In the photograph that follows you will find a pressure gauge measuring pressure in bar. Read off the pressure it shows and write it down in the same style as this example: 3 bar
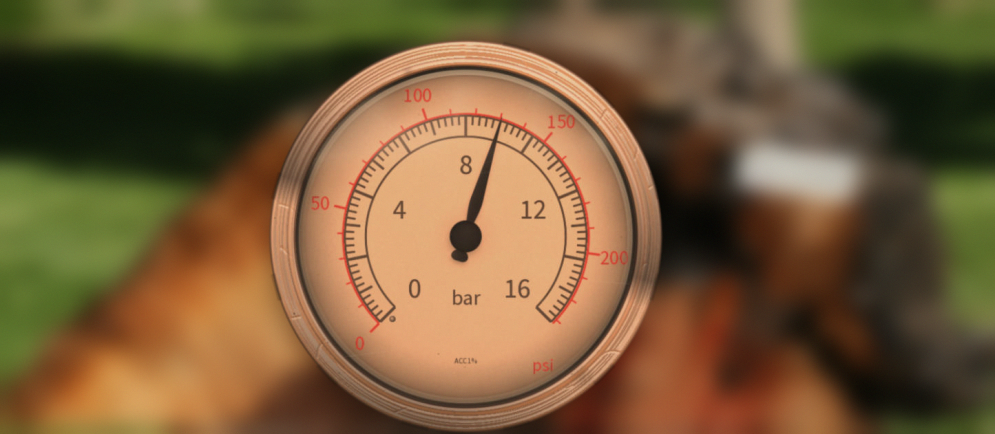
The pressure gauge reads 9 bar
